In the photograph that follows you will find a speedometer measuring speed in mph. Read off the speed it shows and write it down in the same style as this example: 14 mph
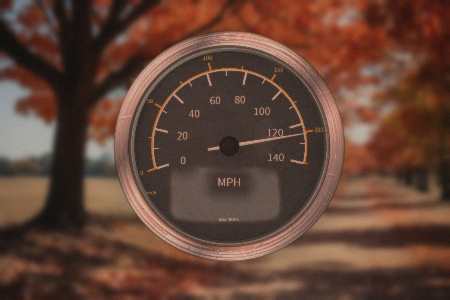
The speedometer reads 125 mph
